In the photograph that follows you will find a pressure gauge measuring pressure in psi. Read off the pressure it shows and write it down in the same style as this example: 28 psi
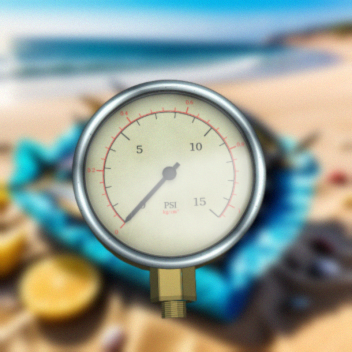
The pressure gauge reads 0 psi
